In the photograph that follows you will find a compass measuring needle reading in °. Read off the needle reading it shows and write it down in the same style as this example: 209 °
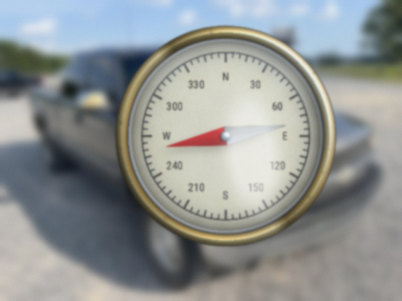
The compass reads 260 °
